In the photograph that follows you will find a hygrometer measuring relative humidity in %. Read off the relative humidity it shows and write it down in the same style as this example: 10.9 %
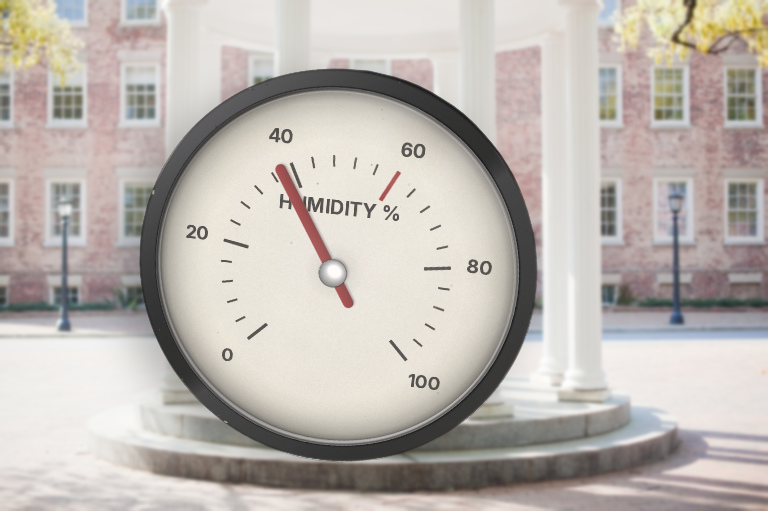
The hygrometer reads 38 %
